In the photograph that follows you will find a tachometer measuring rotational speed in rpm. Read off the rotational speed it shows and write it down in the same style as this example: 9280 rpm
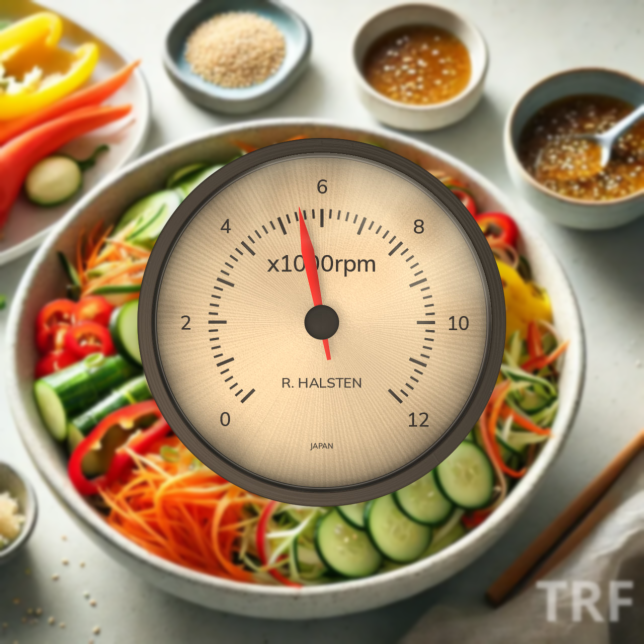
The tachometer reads 5500 rpm
